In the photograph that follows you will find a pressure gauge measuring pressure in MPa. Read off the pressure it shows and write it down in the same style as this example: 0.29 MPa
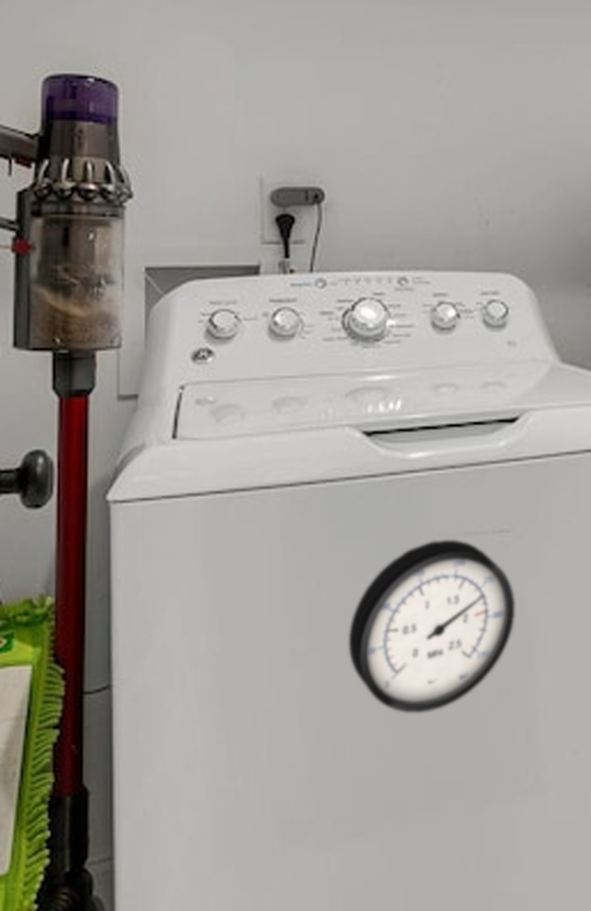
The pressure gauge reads 1.8 MPa
